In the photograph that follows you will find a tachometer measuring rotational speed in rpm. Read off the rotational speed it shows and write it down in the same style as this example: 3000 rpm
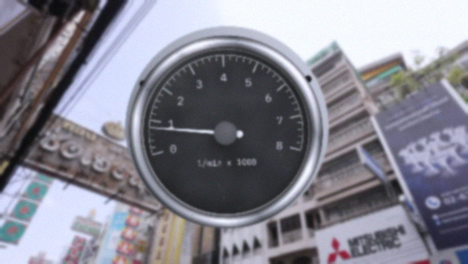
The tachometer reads 800 rpm
